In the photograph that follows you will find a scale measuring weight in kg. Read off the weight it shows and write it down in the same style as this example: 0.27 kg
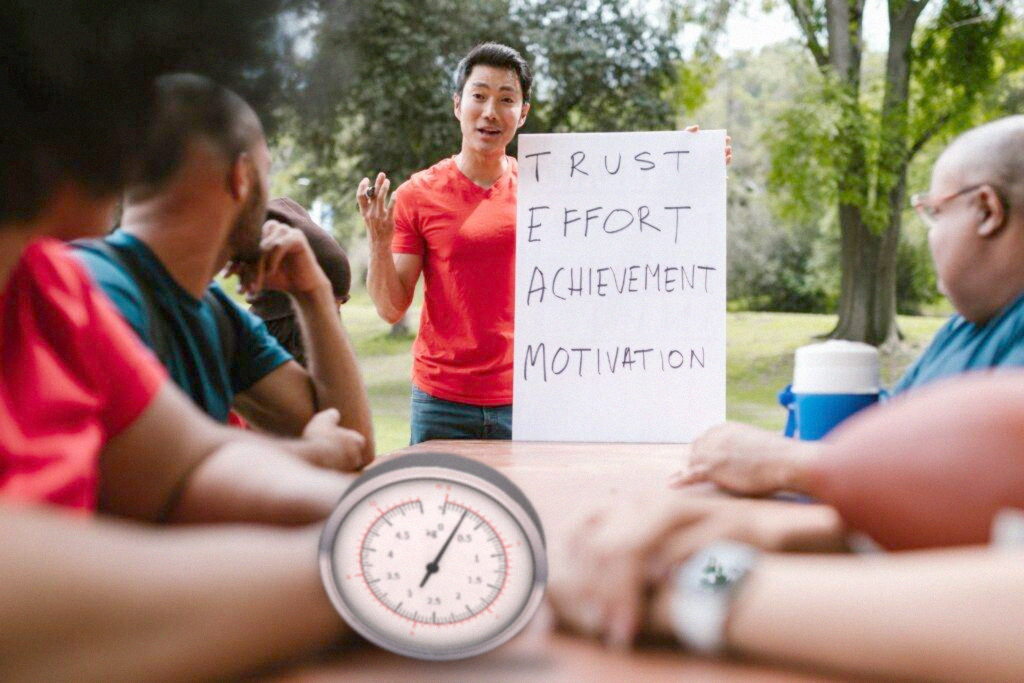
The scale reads 0.25 kg
